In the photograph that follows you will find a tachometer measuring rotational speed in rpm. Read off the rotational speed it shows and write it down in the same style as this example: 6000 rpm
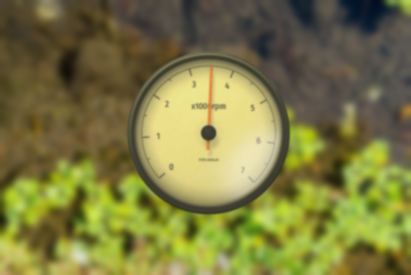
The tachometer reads 3500 rpm
